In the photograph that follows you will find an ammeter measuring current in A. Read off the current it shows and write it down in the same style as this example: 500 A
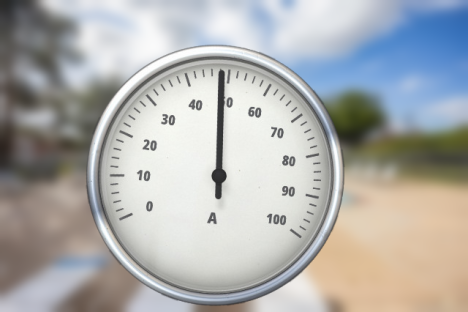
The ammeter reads 48 A
